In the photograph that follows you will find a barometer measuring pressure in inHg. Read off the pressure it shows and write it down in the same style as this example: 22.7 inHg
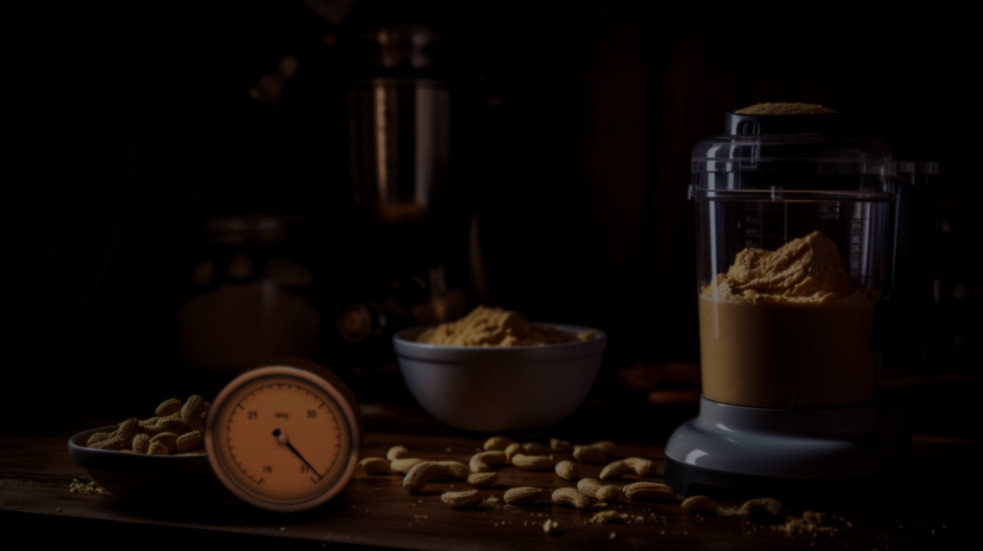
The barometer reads 30.9 inHg
